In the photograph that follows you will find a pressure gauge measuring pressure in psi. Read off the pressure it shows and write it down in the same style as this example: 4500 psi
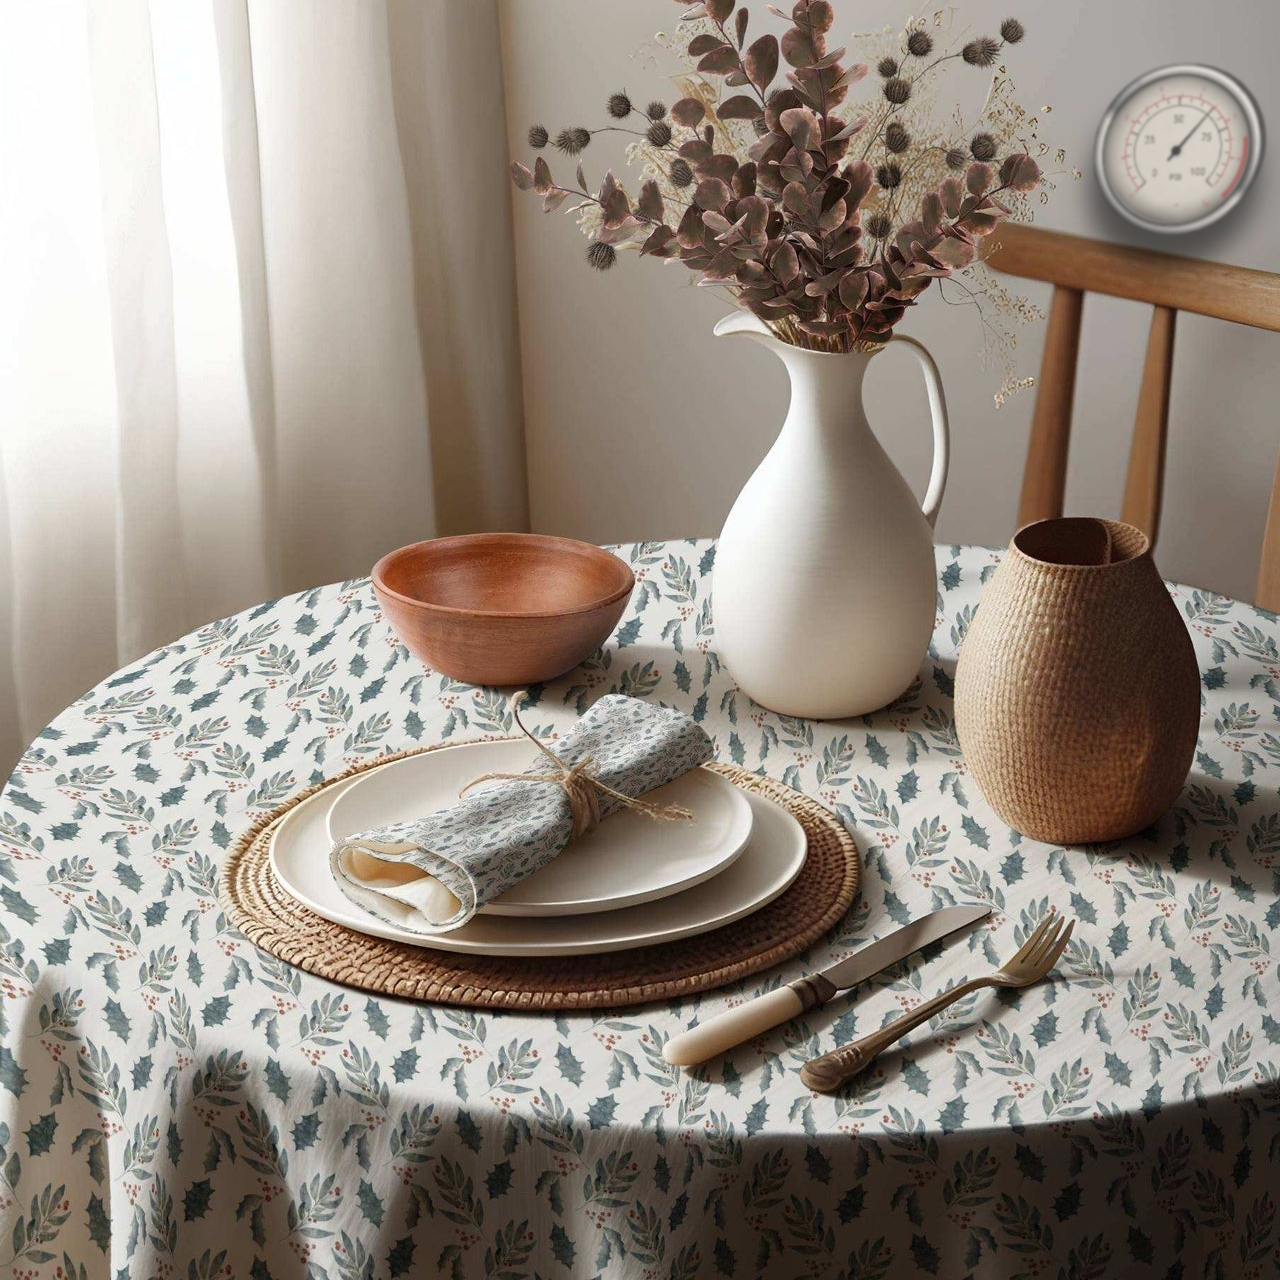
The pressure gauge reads 65 psi
